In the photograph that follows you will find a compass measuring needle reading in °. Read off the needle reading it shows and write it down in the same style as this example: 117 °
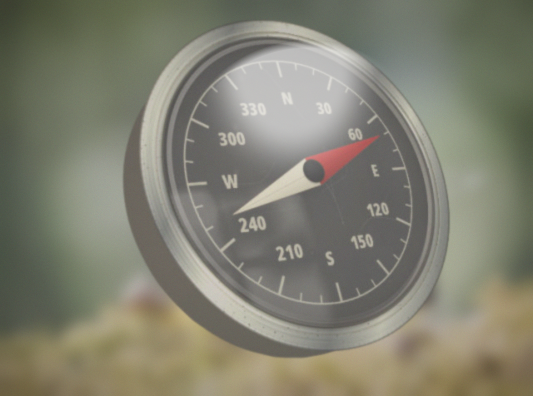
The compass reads 70 °
